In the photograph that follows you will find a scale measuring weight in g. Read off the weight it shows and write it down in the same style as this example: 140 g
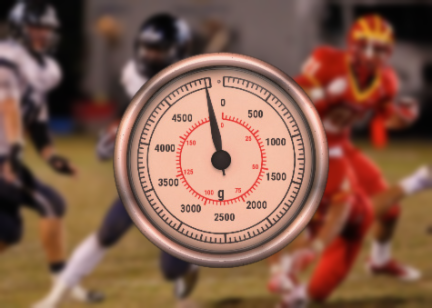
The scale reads 4950 g
